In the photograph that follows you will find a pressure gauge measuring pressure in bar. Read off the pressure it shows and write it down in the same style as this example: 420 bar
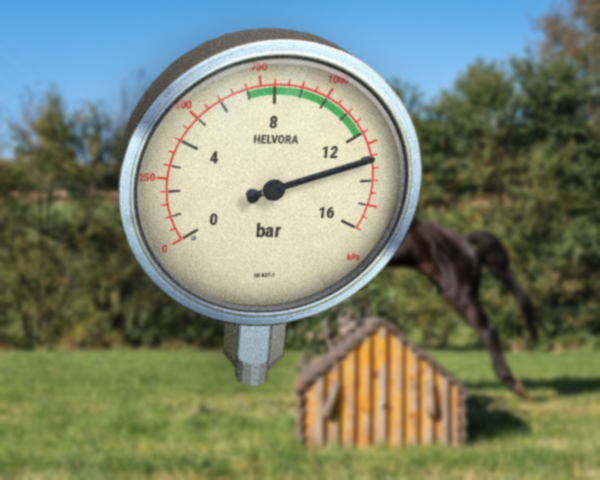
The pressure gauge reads 13 bar
